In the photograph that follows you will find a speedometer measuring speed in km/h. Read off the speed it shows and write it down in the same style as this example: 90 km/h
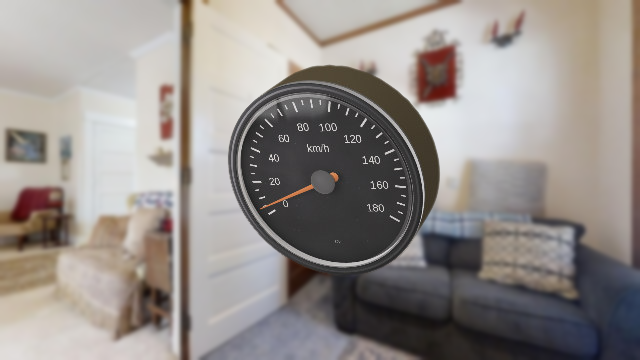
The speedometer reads 5 km/h
